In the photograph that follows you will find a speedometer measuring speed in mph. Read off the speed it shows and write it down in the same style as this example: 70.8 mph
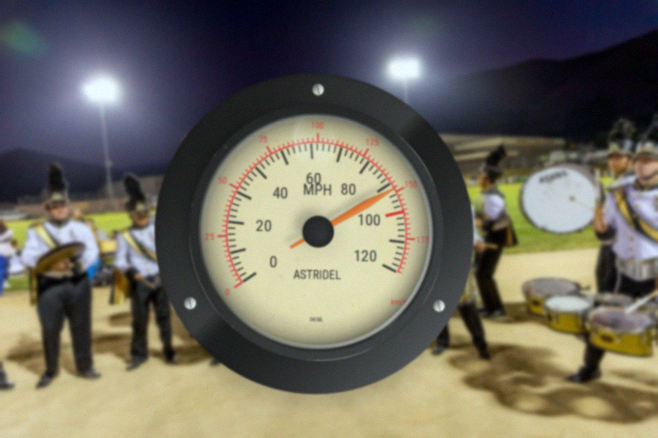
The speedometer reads 92 mph
